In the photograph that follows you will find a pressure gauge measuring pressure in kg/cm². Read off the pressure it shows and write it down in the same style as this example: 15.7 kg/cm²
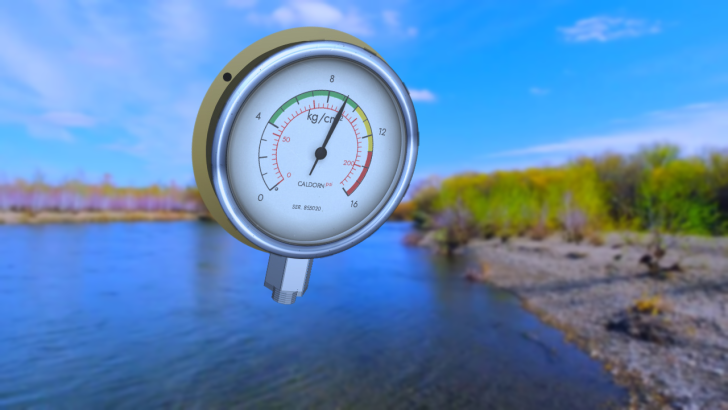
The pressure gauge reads 9 kg/cm²
